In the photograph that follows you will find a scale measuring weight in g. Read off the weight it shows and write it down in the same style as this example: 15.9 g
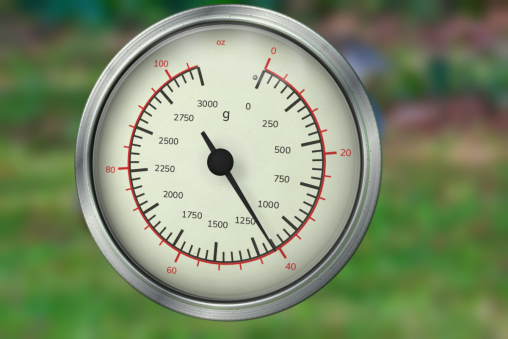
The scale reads 1150 g
